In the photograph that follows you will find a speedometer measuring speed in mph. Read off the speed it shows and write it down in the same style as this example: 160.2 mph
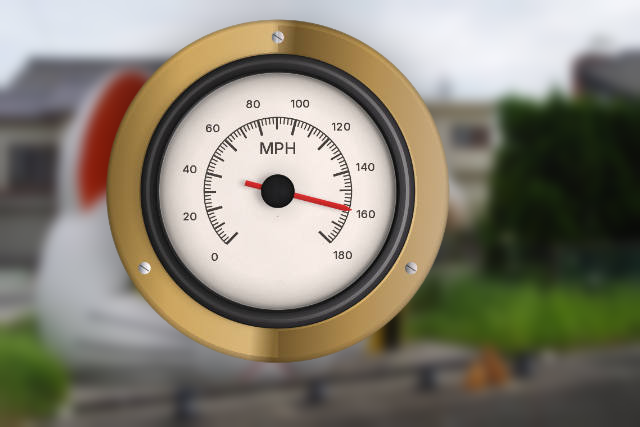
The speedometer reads 160 mph
